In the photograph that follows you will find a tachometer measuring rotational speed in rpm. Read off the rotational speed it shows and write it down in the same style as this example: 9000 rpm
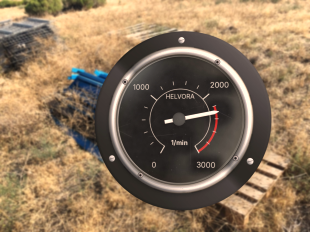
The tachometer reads 2300 rpm
